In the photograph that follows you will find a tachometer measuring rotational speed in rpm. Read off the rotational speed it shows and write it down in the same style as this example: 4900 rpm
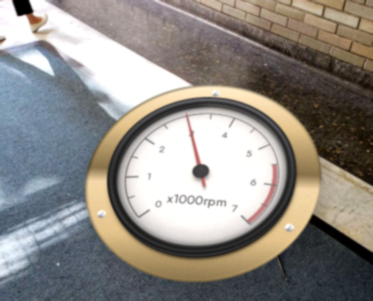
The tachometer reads 3000 rpm
